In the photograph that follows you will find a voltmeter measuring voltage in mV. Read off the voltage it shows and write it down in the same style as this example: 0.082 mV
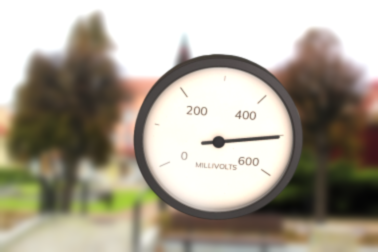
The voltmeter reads 500 mV
